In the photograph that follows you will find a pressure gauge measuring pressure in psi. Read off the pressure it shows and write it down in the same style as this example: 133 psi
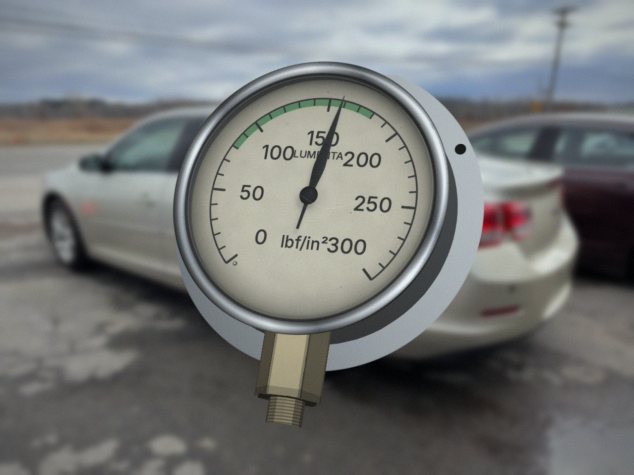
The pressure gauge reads 160 psi
